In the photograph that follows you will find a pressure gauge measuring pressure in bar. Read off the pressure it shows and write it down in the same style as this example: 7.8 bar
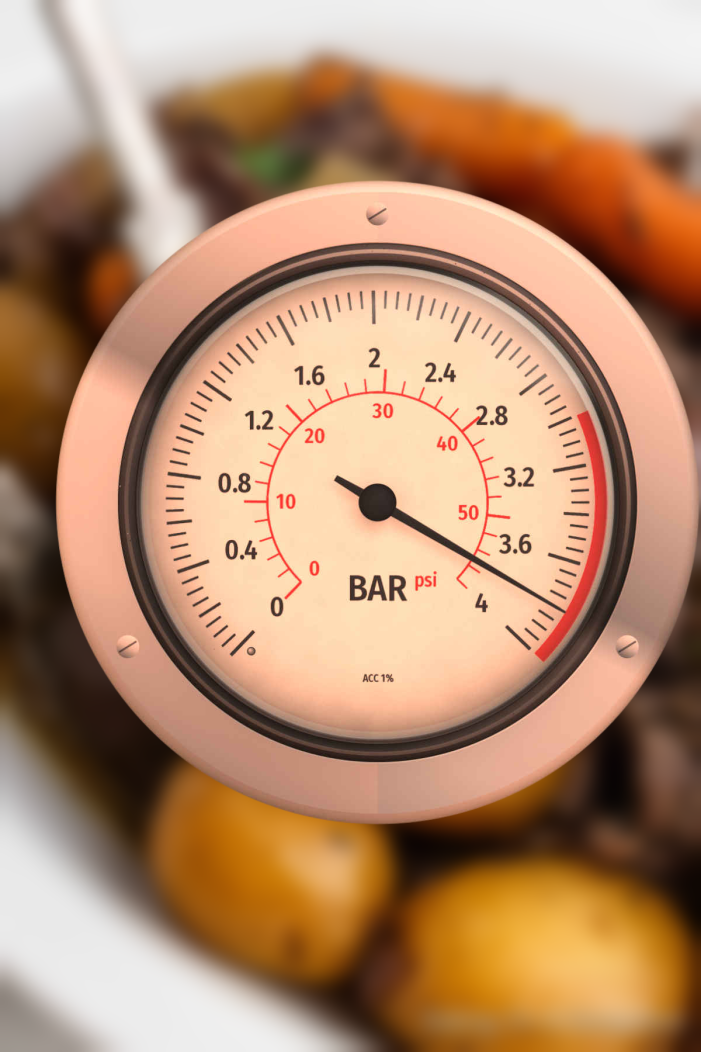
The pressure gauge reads 3.8 bar
